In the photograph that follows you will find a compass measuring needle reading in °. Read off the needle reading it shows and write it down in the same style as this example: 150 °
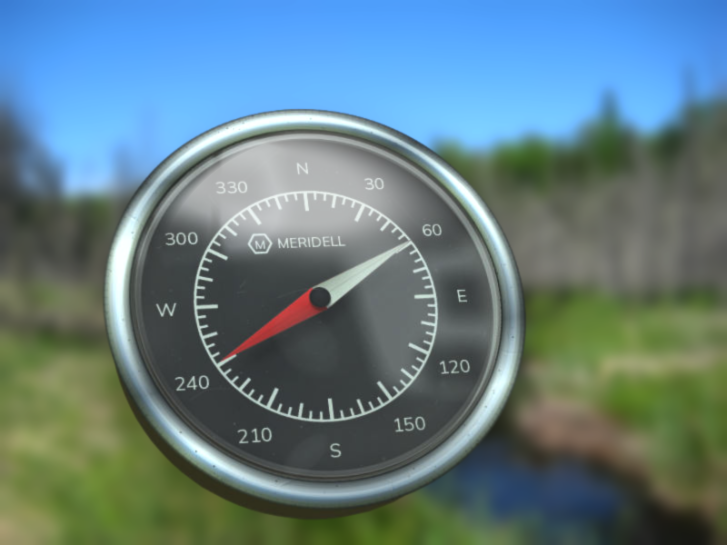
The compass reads 240 °
